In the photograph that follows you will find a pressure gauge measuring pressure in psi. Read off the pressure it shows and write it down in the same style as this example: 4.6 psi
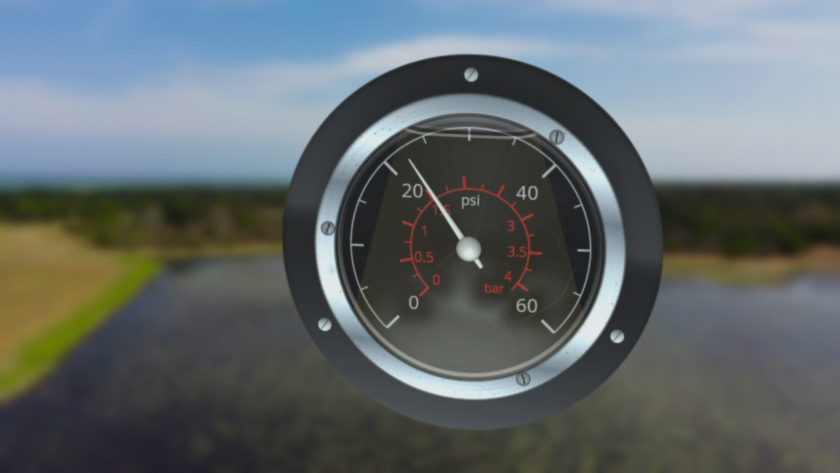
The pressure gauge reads 22.5 psi
